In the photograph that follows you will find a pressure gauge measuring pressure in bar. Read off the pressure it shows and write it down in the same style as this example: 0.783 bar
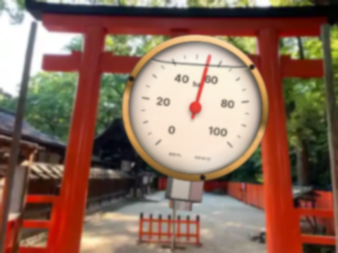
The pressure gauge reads 55 bar
